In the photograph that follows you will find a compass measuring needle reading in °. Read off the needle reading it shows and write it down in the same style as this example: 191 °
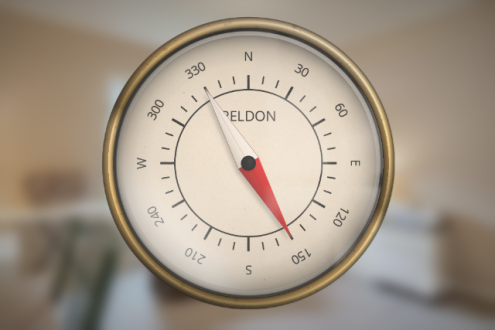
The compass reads 150 °
